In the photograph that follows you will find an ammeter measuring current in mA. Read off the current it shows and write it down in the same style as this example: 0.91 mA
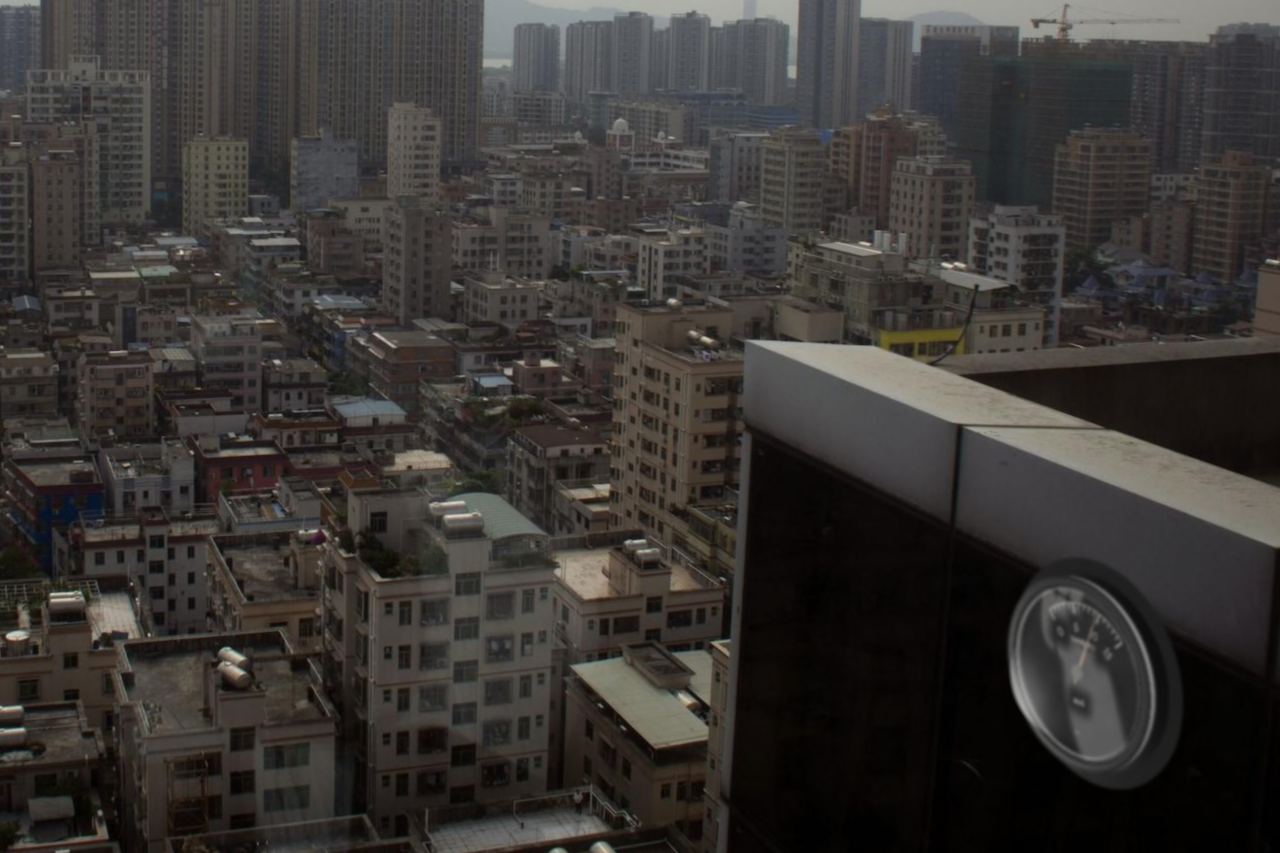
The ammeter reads 10 mA
